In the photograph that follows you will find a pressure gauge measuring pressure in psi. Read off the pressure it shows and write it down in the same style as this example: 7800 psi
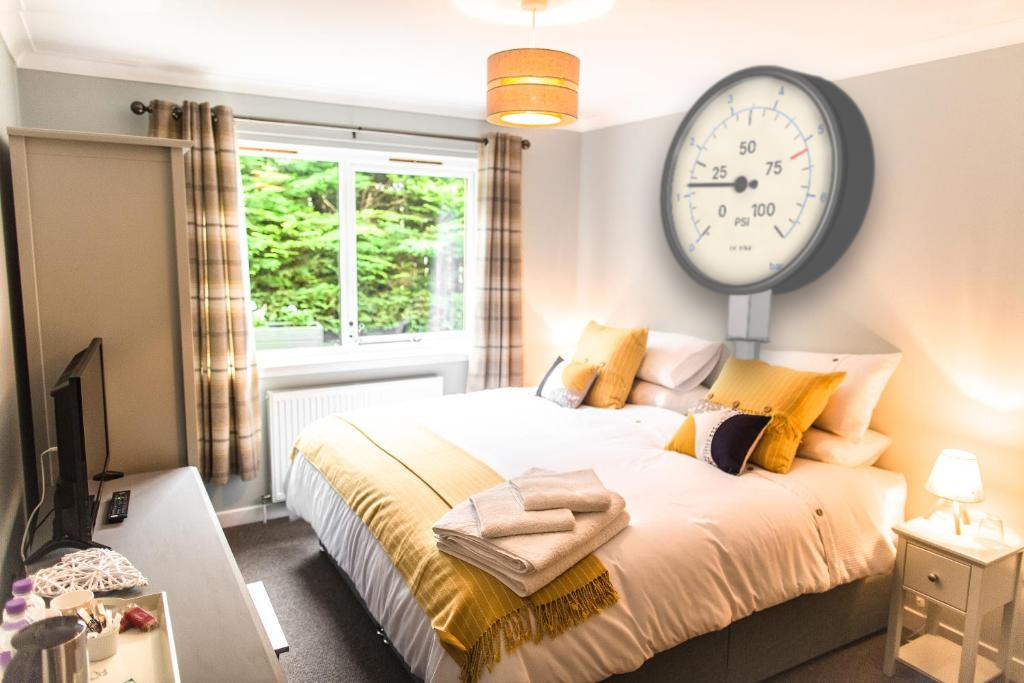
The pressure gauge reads 17.5 psi
